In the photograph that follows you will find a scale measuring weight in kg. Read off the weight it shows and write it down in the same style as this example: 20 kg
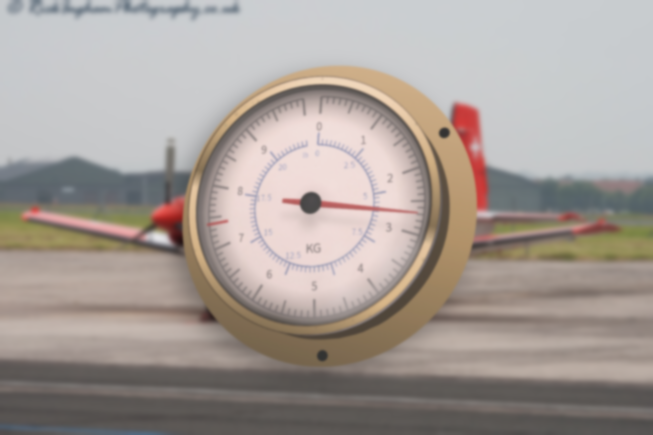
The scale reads 2.7 kg
